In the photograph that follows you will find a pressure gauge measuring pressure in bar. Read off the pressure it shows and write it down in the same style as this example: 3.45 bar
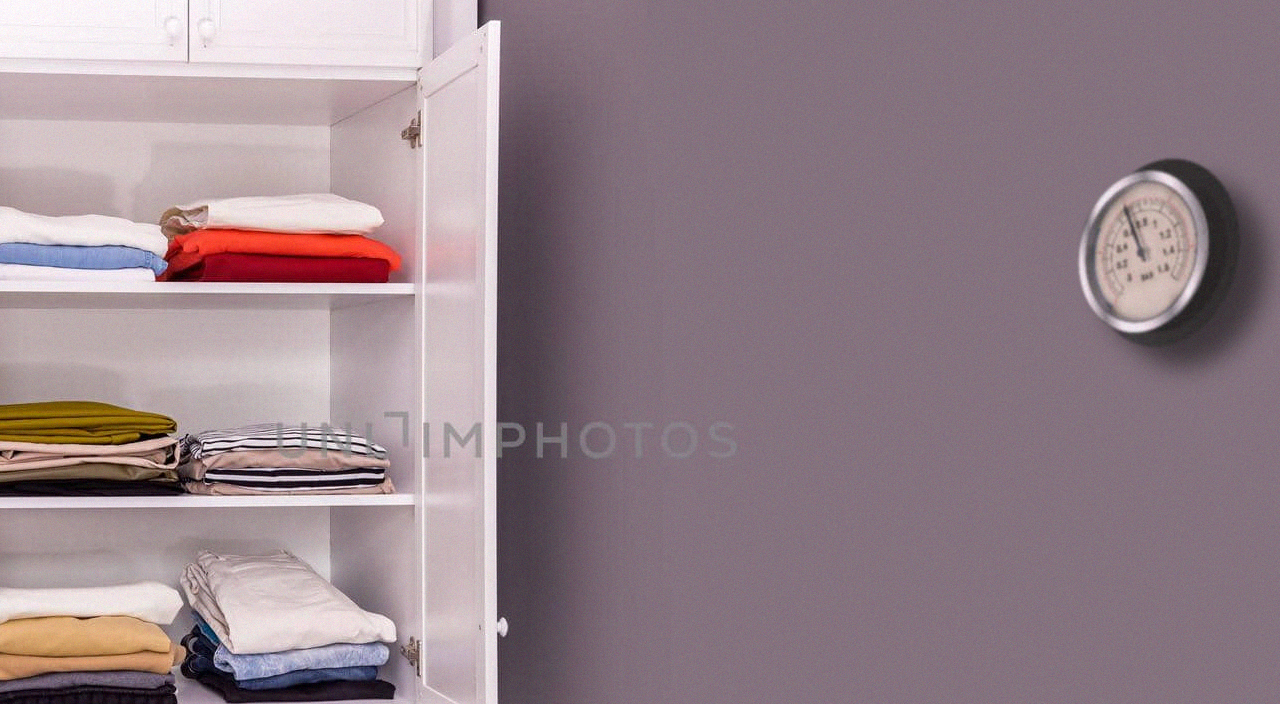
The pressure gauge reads 0.7 bar
